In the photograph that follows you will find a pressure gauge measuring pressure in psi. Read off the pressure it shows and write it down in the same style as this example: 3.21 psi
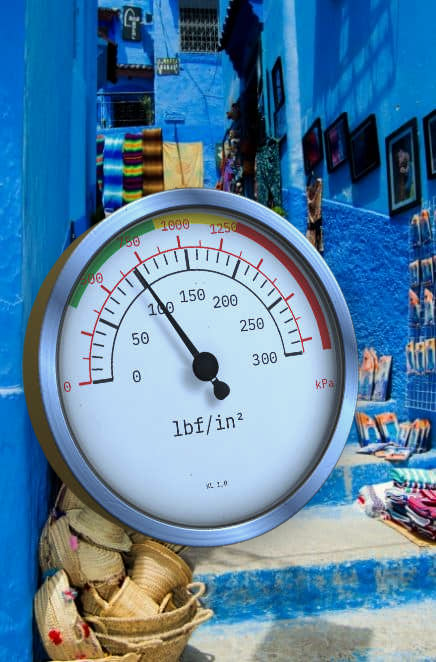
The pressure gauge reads 100 psi
